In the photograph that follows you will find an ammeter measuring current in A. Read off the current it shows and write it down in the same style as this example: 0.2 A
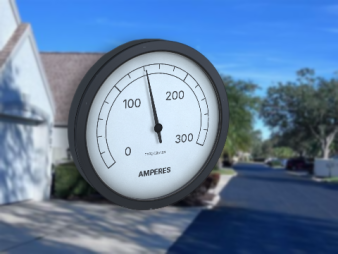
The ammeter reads 140 A
